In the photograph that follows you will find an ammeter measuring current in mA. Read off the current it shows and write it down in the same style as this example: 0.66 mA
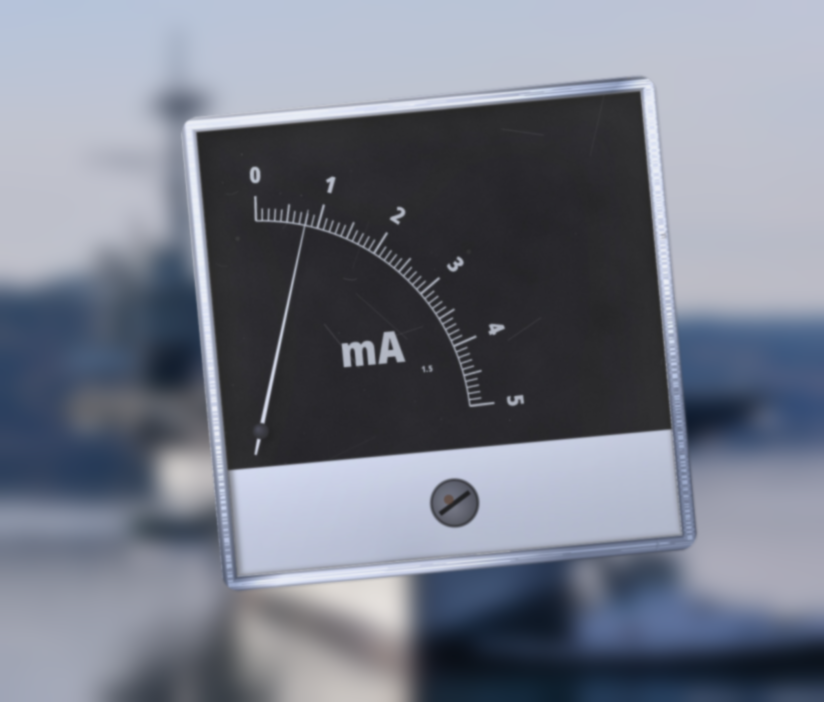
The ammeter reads 0.8 mA
